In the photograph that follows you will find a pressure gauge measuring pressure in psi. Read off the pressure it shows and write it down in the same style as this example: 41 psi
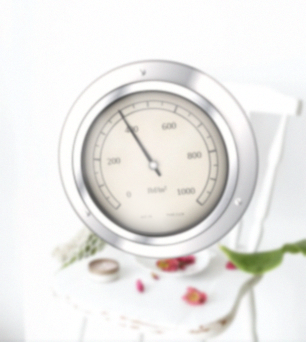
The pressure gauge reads 400 psi
